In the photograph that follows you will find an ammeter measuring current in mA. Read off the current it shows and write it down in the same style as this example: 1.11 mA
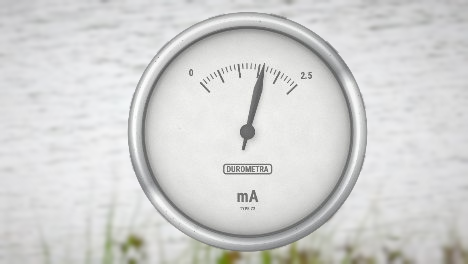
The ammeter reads 1.6 mA
